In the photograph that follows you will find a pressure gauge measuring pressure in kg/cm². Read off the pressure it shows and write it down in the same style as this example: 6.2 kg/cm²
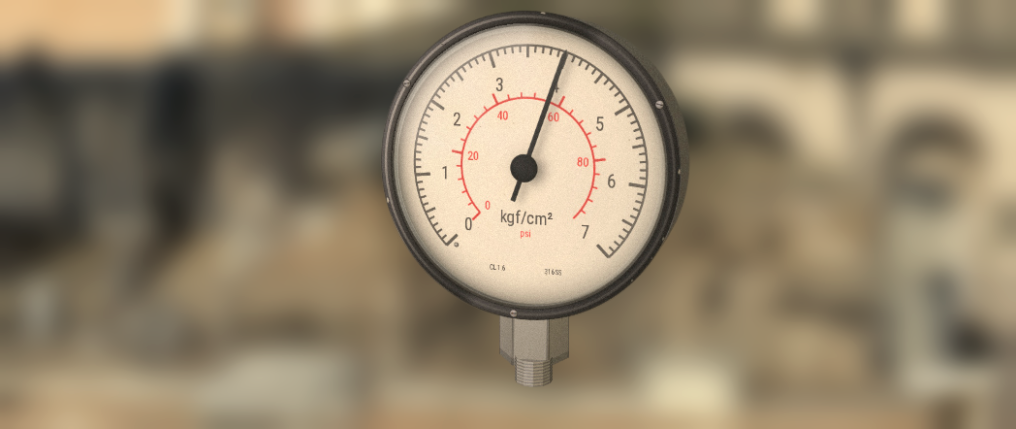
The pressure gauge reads 4 kg/cm²
